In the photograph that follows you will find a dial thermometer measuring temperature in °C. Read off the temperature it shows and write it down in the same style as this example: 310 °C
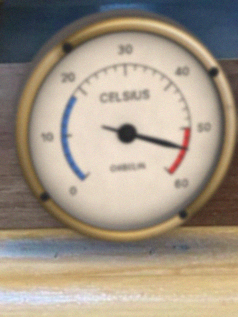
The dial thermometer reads 54 °C
